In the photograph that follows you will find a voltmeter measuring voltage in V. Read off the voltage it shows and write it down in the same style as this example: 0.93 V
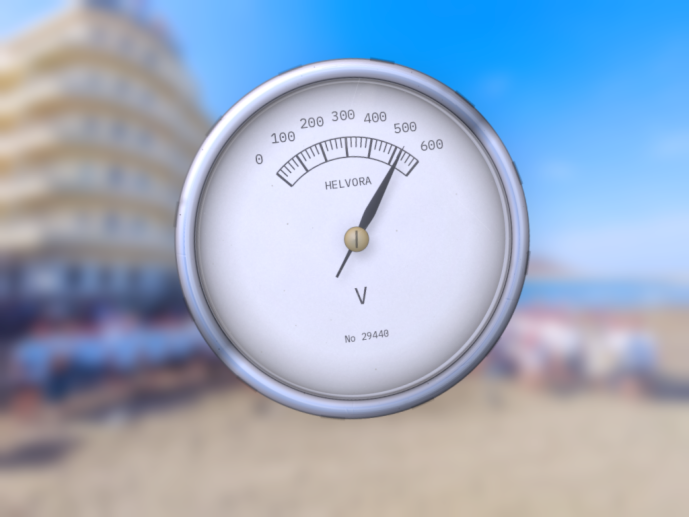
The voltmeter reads 520 V
